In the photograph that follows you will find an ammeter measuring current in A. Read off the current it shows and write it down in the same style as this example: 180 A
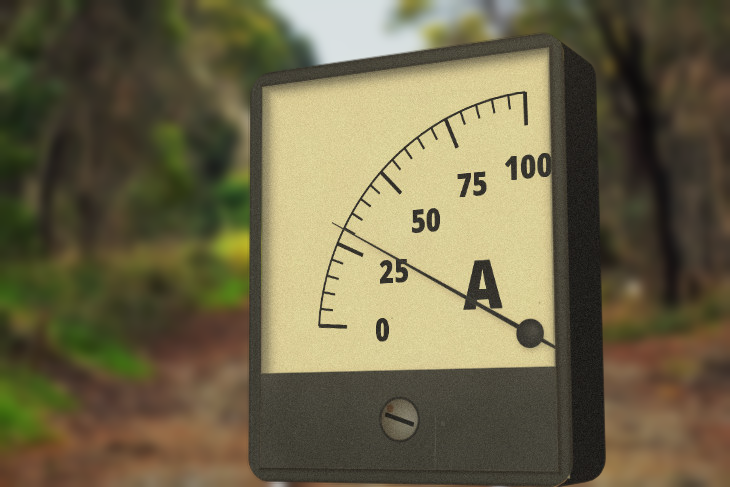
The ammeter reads 30 A
